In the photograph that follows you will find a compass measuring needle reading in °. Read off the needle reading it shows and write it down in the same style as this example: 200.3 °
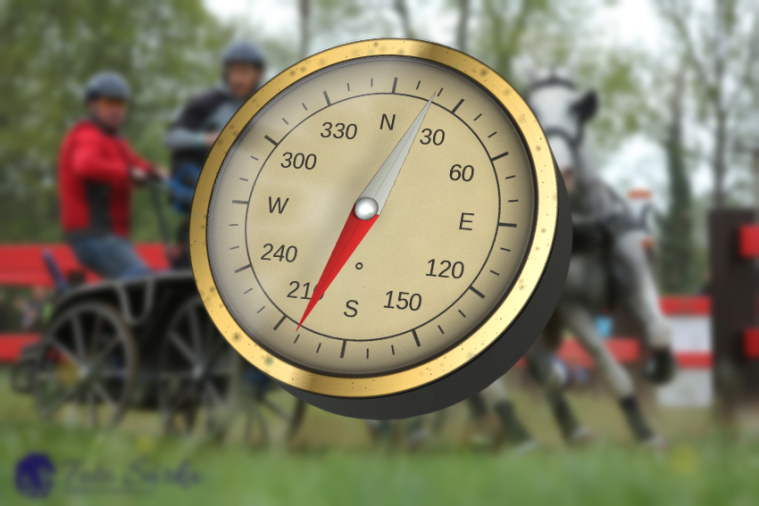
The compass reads 200 °
